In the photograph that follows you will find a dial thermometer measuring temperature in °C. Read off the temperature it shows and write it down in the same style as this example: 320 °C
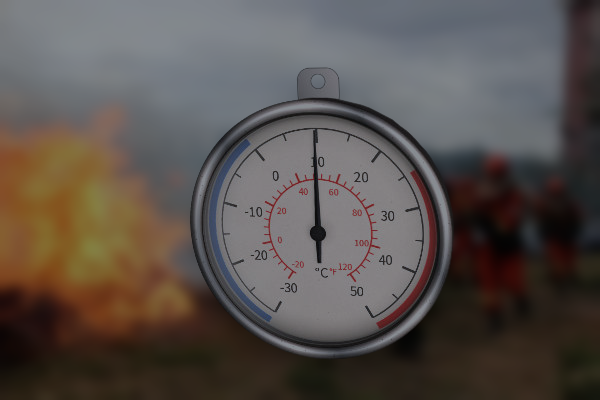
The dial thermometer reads 10 °C
